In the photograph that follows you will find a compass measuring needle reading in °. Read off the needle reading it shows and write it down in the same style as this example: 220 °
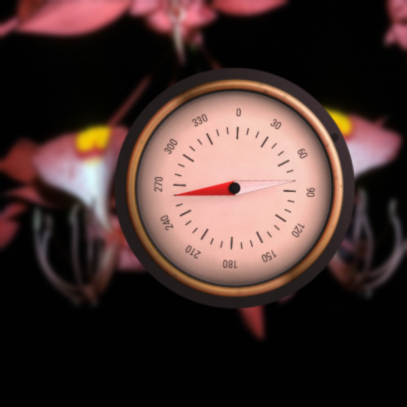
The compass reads 260 °
